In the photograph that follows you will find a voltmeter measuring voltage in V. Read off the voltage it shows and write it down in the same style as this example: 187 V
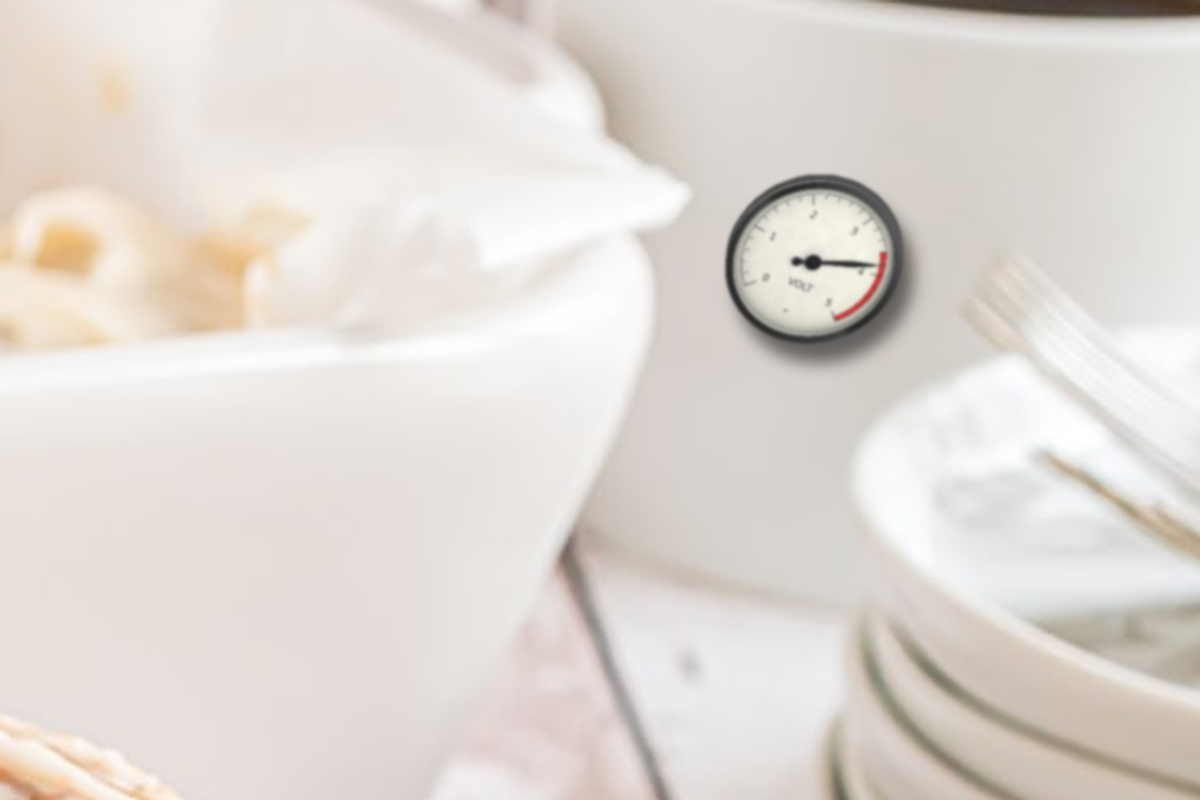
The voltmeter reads 3.8 V
